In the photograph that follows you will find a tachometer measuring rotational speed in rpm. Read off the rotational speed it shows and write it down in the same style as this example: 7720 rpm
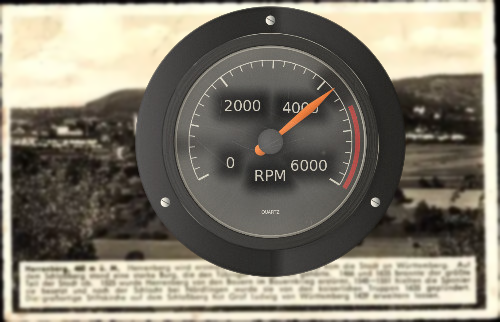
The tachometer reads 4200 rpm
